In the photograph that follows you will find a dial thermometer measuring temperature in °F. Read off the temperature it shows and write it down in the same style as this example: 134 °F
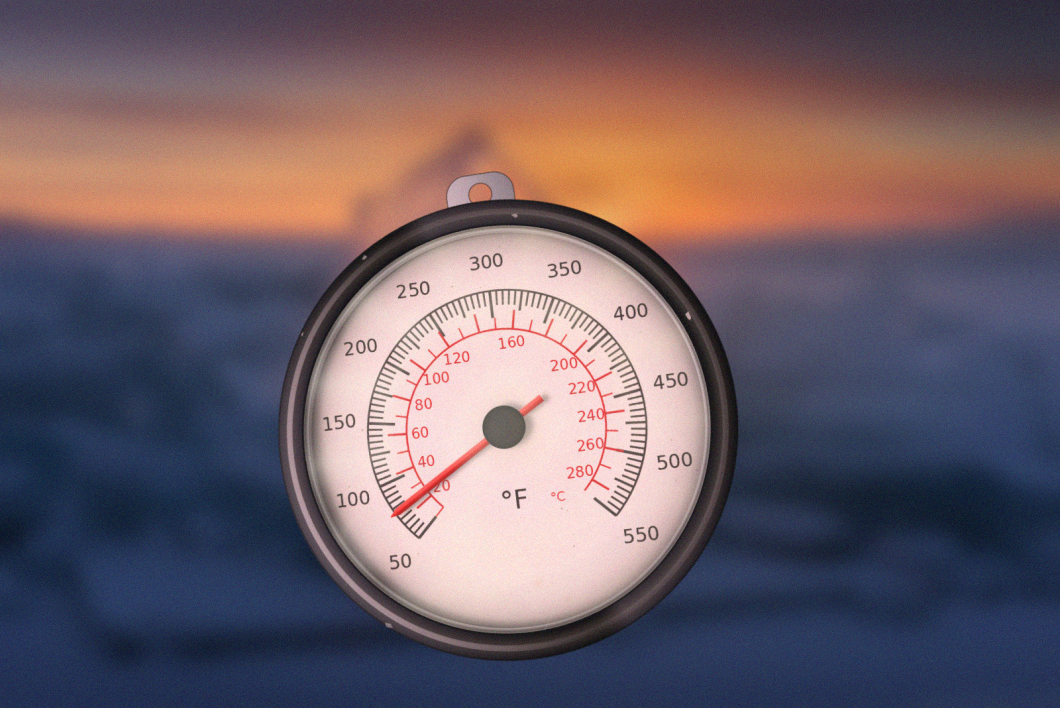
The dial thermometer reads 75 °F
